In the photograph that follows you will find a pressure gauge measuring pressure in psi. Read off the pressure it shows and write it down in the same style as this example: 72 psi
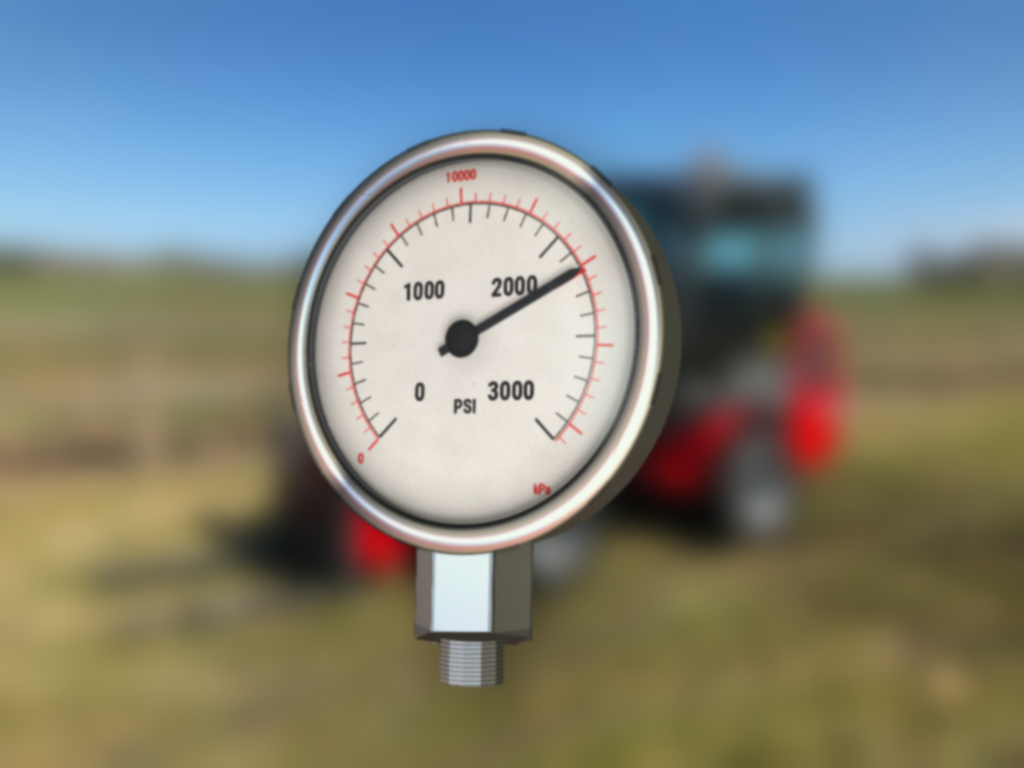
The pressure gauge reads 2200 psi
